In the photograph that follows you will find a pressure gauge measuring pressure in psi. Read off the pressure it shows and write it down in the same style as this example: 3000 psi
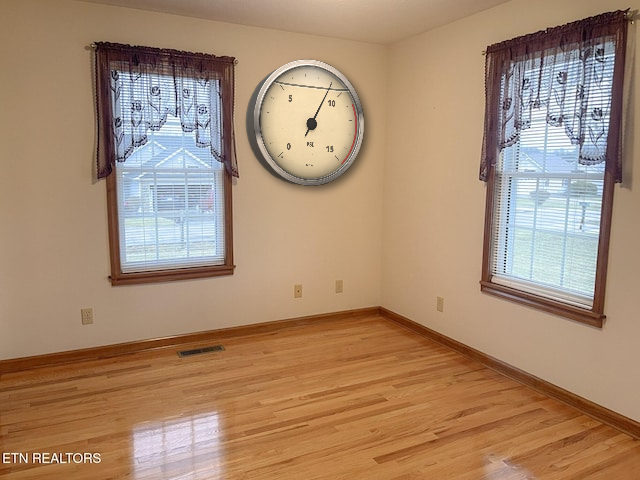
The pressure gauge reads 9 psi
